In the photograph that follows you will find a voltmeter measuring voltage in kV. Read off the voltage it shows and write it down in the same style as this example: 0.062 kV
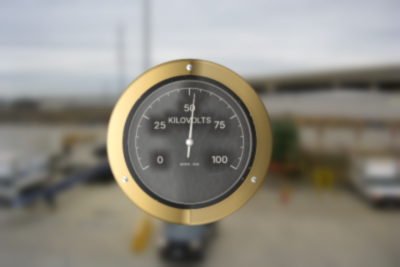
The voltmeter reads 52.5 kV
